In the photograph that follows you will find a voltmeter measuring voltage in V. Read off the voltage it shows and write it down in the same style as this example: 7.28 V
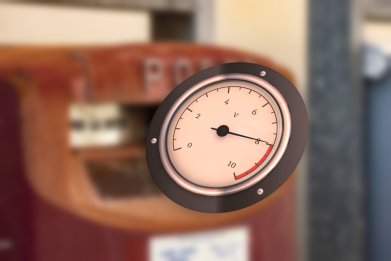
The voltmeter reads 8 V
